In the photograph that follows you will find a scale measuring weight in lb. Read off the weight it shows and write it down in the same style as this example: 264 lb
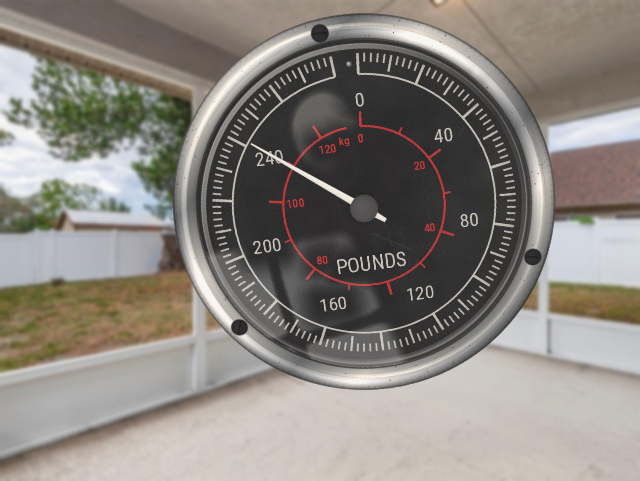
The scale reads 242 lb
